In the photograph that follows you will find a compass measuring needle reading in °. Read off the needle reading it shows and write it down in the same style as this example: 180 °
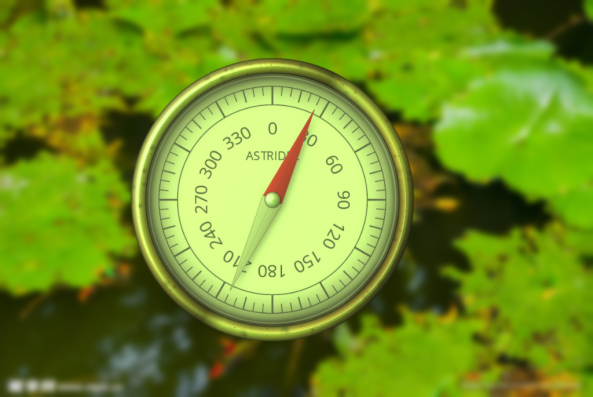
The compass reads 25 °
